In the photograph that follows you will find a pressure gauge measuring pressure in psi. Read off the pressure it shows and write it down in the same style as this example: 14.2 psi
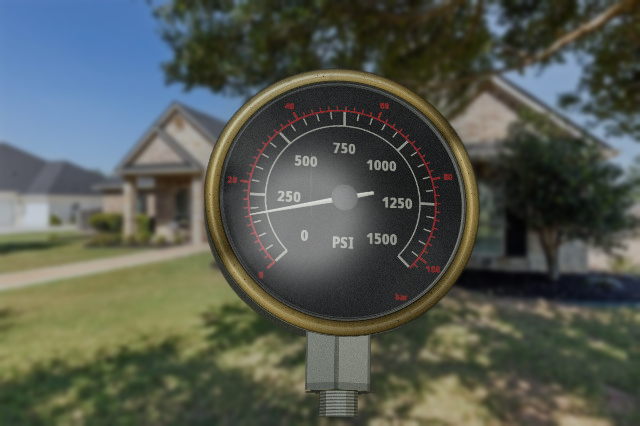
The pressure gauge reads 175 psi
